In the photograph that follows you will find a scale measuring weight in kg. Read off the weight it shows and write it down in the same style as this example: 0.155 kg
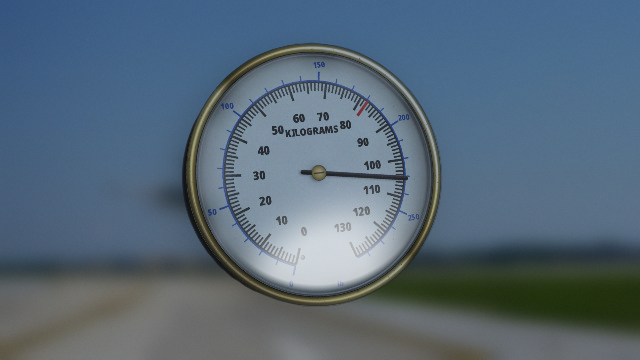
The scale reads 105 kg
